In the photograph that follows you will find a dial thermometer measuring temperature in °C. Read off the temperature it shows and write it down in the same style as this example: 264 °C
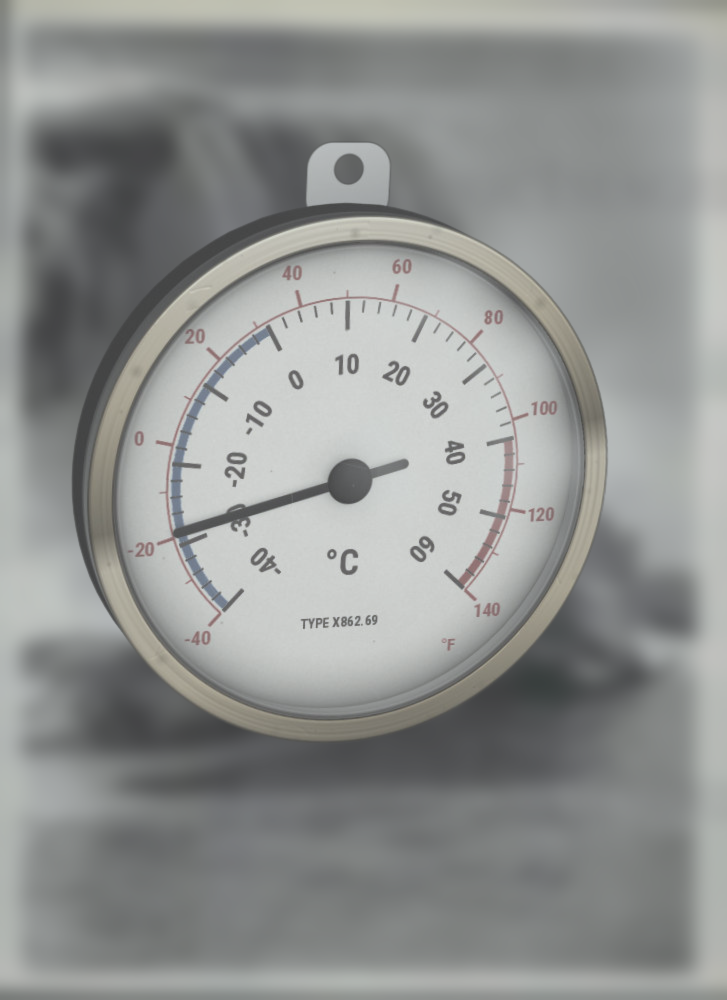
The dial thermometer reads -28 °C
